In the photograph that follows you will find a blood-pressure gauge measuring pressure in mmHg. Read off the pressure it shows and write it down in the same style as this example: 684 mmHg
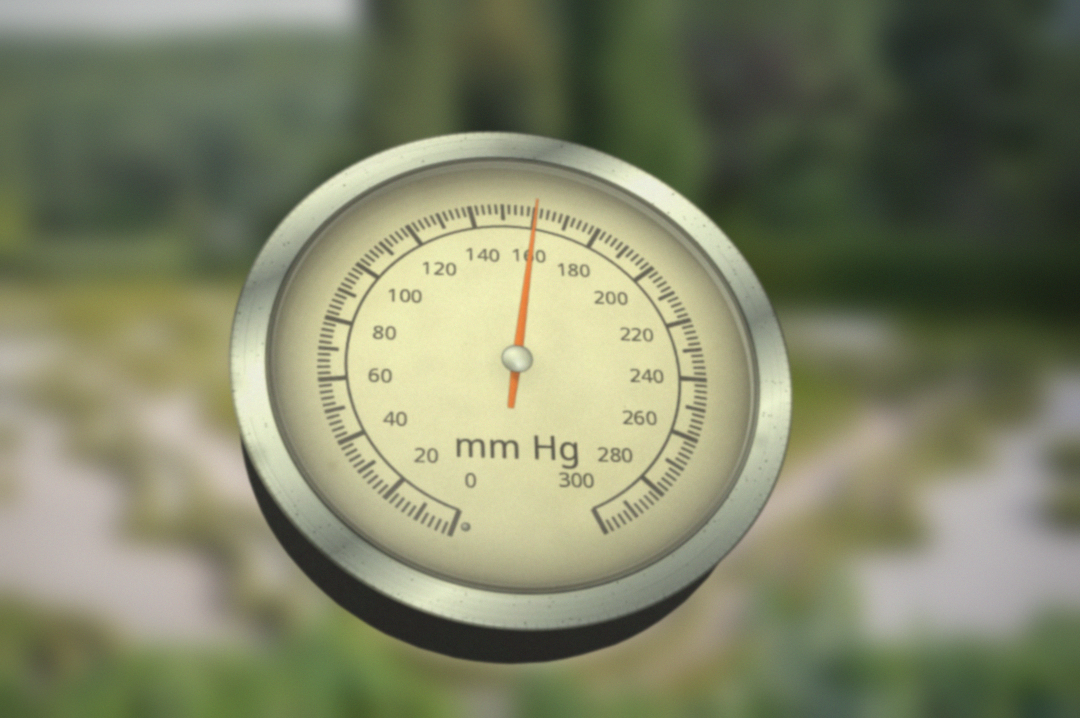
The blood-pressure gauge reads 160 mmHg
